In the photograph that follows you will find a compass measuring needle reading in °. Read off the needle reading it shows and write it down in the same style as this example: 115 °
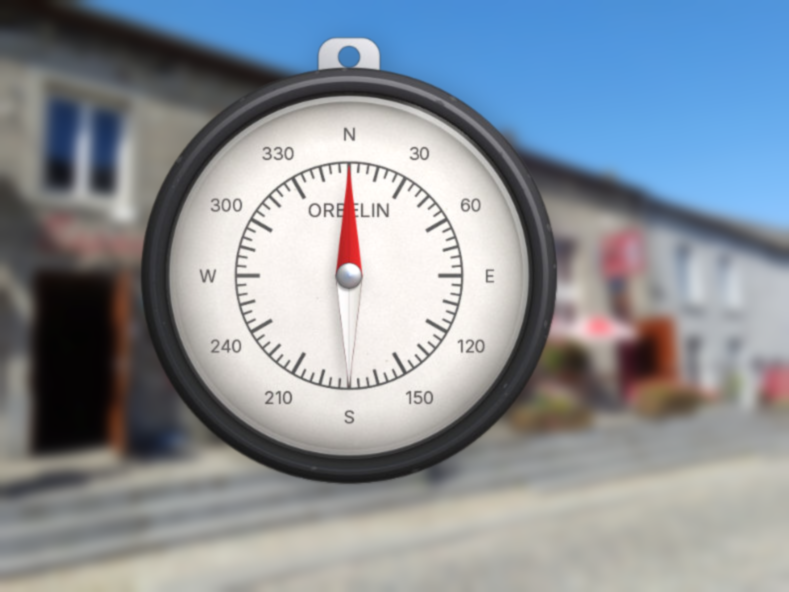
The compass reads 0 °
